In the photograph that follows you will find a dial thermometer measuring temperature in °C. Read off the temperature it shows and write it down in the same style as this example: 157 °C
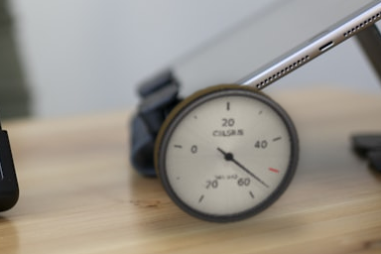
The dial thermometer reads 55 °C
